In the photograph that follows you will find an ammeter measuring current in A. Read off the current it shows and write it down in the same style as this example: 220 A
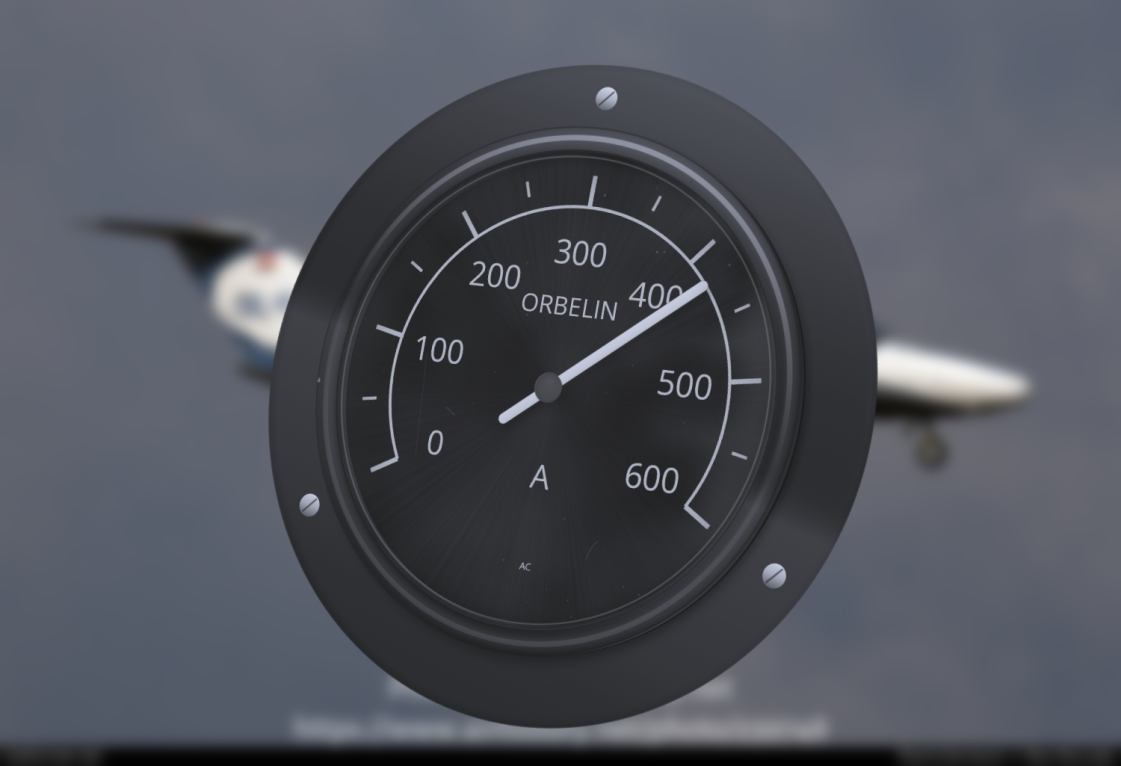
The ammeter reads 425 A
